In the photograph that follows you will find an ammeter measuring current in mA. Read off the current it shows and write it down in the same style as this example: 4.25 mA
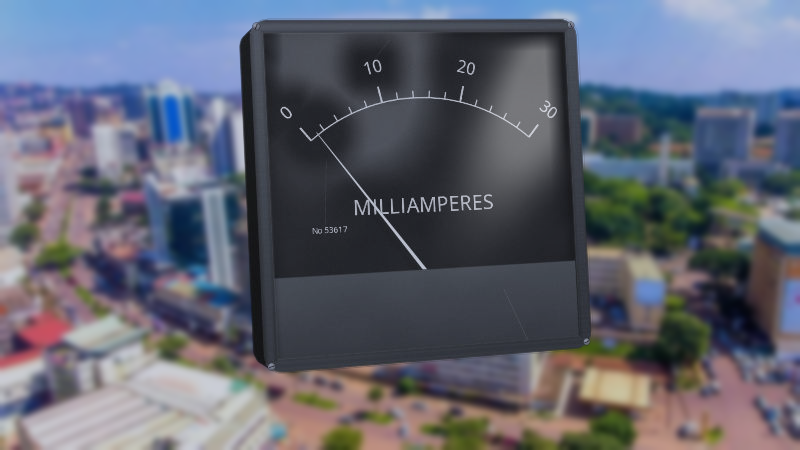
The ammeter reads 1 mA
